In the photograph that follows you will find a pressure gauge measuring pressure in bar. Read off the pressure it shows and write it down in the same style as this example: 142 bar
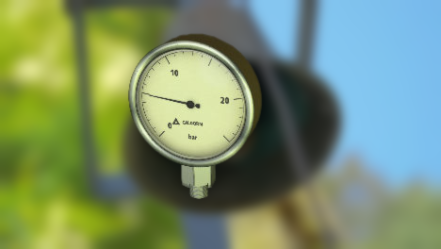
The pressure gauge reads 5 bar
